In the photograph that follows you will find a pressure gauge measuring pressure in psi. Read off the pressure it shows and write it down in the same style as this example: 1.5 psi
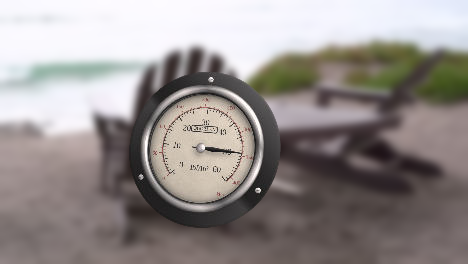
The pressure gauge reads 50 psi
